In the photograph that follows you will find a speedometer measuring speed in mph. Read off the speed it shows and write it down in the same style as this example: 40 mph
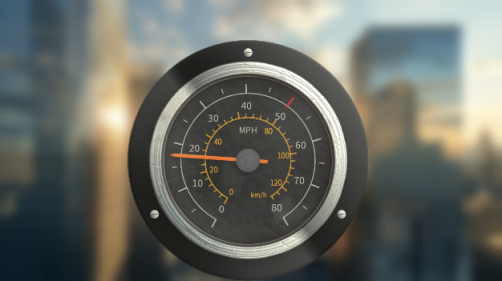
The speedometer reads 17.5 mph
